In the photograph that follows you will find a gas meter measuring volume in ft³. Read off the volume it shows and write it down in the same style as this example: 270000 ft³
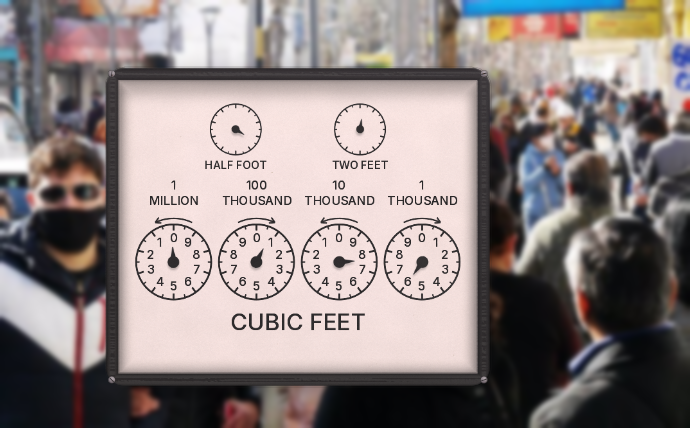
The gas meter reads 7600 ft³
